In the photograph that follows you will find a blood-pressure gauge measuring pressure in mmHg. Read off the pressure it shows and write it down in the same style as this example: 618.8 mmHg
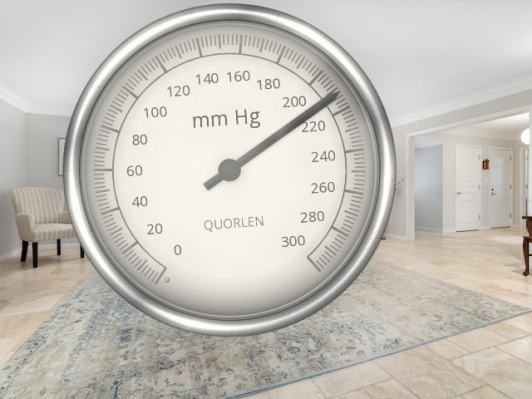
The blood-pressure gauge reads 212 mmHg
